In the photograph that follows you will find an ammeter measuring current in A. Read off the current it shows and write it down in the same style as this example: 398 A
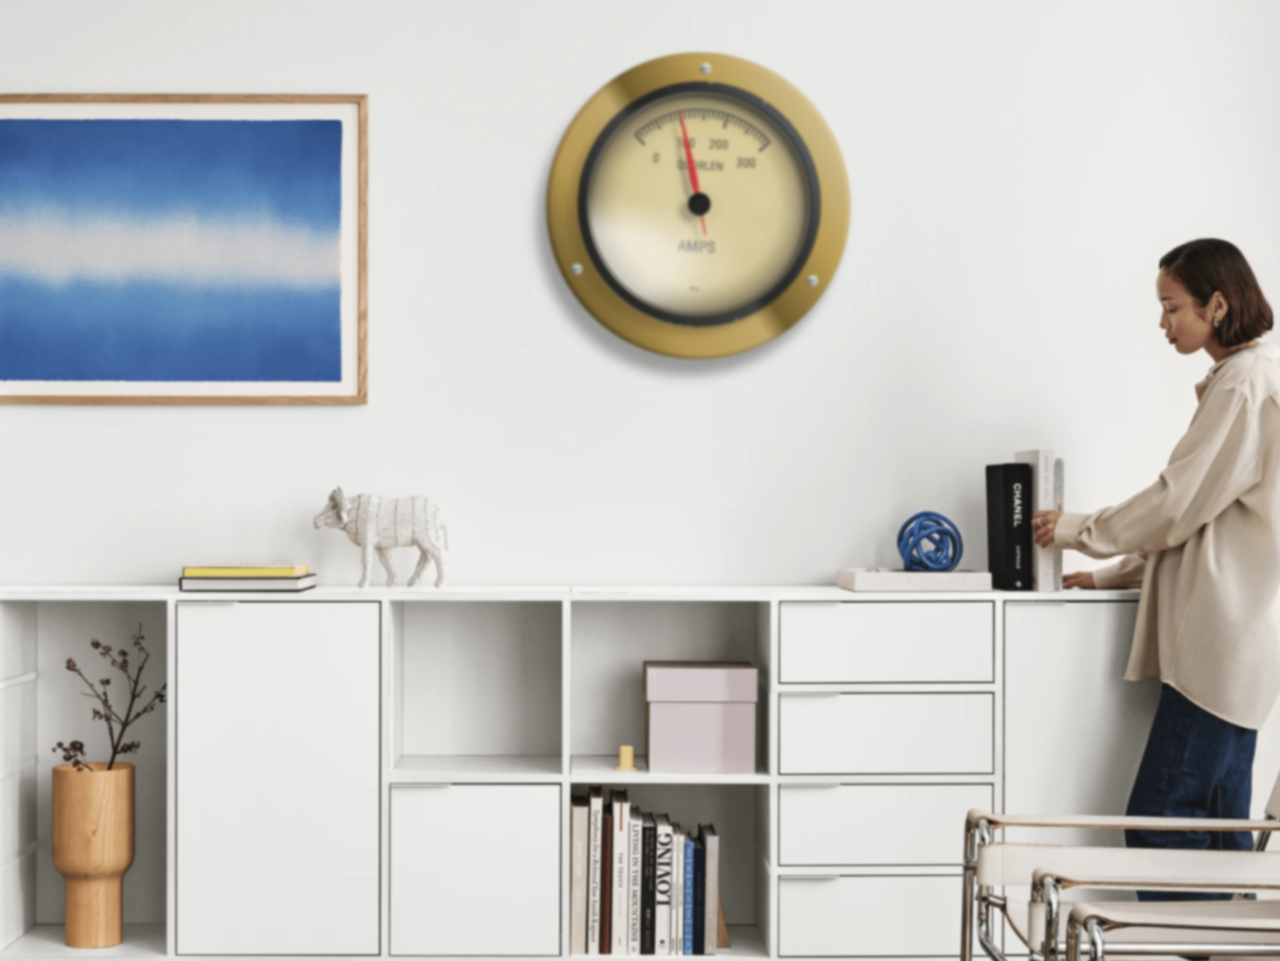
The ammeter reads 100 A
